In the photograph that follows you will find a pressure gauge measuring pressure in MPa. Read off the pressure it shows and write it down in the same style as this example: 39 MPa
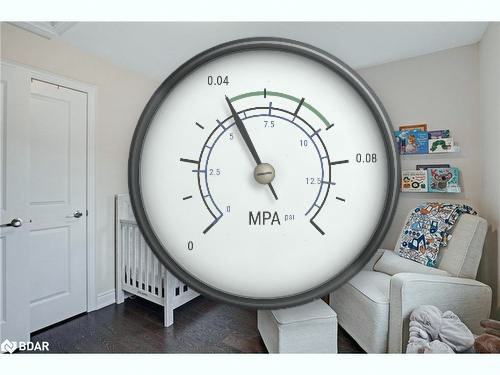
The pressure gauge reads 0.04 MPa
